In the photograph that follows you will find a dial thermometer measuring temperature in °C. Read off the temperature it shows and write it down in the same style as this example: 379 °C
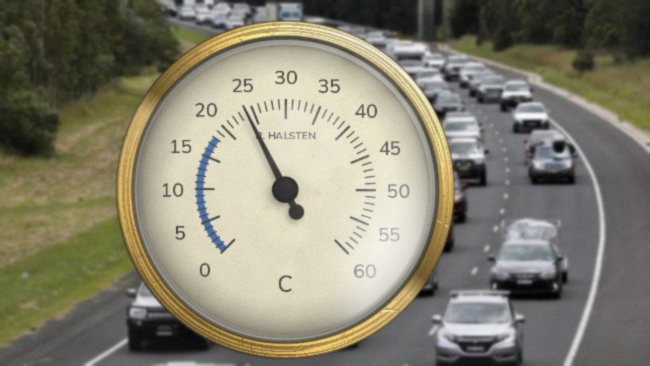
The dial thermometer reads 24 °C
